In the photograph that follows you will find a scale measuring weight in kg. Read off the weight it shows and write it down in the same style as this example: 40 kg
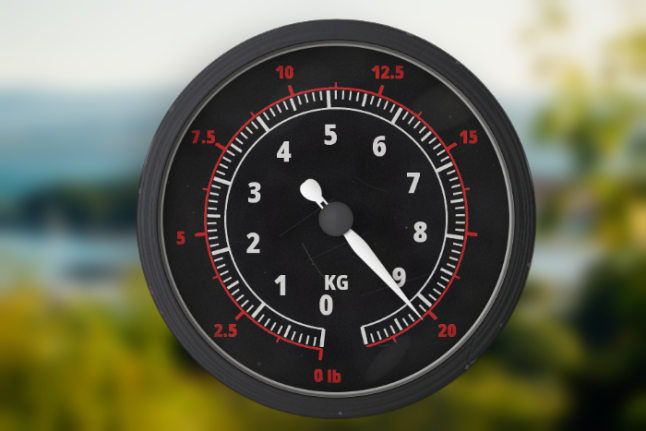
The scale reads 9.2 kg
